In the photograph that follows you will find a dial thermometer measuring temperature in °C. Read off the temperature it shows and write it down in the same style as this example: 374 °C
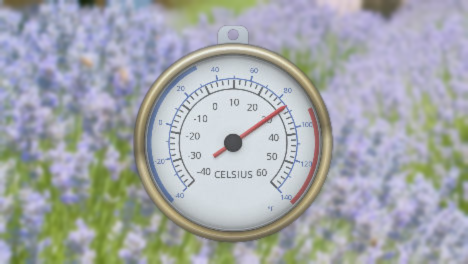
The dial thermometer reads 30 °C
